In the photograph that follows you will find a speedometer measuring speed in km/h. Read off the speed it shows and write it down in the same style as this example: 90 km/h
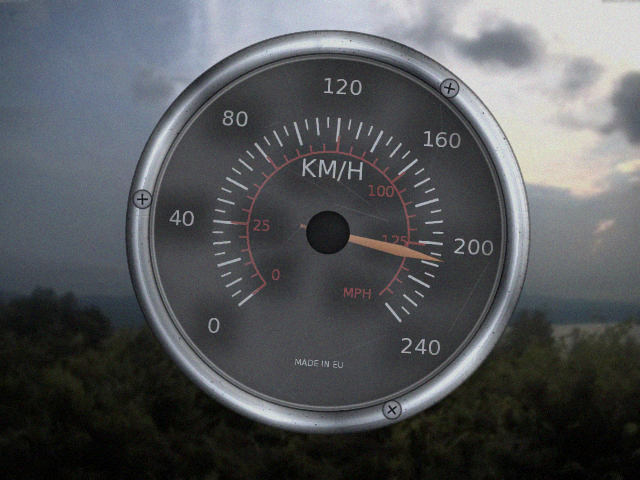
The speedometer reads 207.5 km/h
